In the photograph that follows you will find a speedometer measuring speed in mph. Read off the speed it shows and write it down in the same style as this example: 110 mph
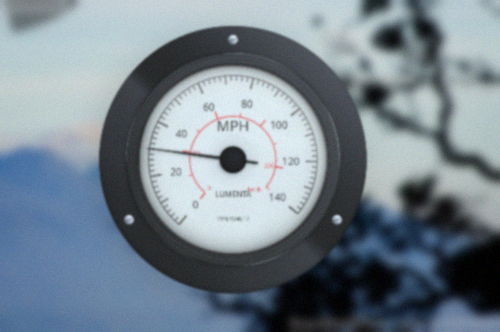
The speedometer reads 30 mph
